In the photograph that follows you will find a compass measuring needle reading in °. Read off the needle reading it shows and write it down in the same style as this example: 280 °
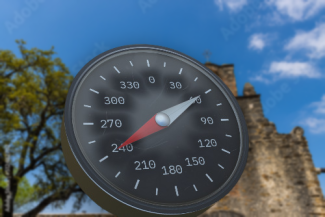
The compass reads 240 °
